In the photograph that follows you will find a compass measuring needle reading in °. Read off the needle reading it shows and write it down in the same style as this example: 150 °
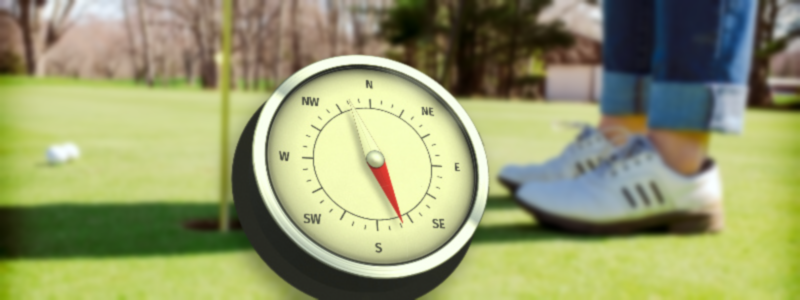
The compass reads 160 °
